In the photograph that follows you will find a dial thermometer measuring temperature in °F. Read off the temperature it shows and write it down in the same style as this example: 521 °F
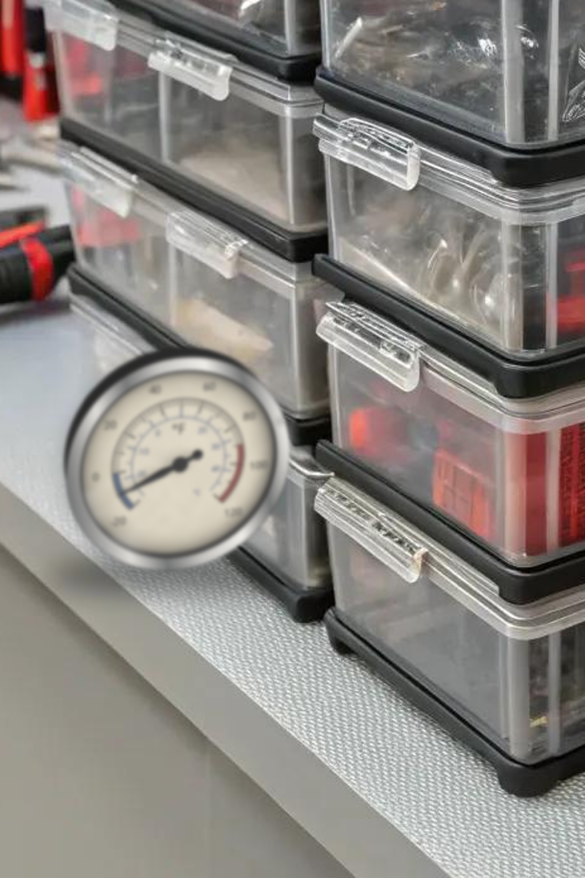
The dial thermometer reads -10 °F
